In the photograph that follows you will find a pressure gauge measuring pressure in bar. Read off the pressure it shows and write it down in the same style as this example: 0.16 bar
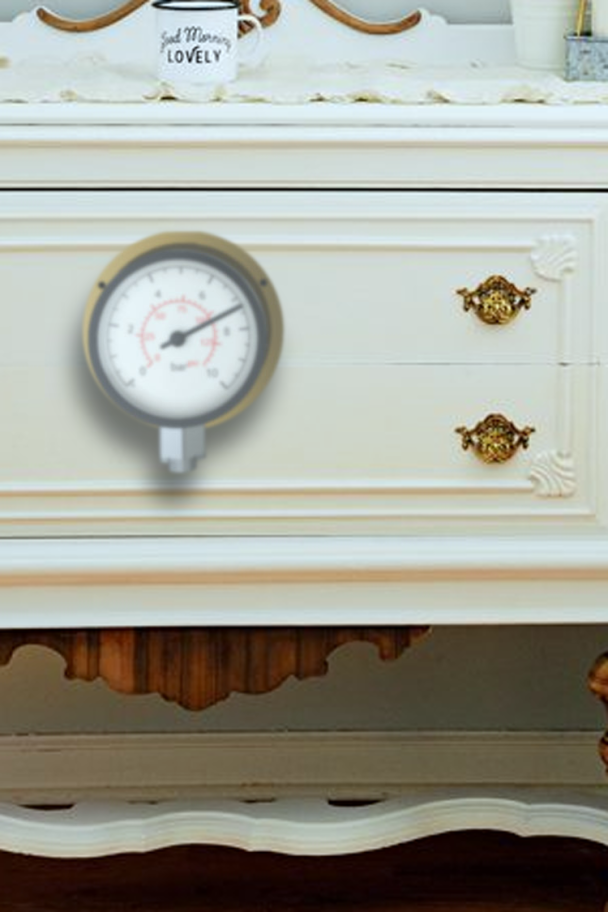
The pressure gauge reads 7.25 bar
